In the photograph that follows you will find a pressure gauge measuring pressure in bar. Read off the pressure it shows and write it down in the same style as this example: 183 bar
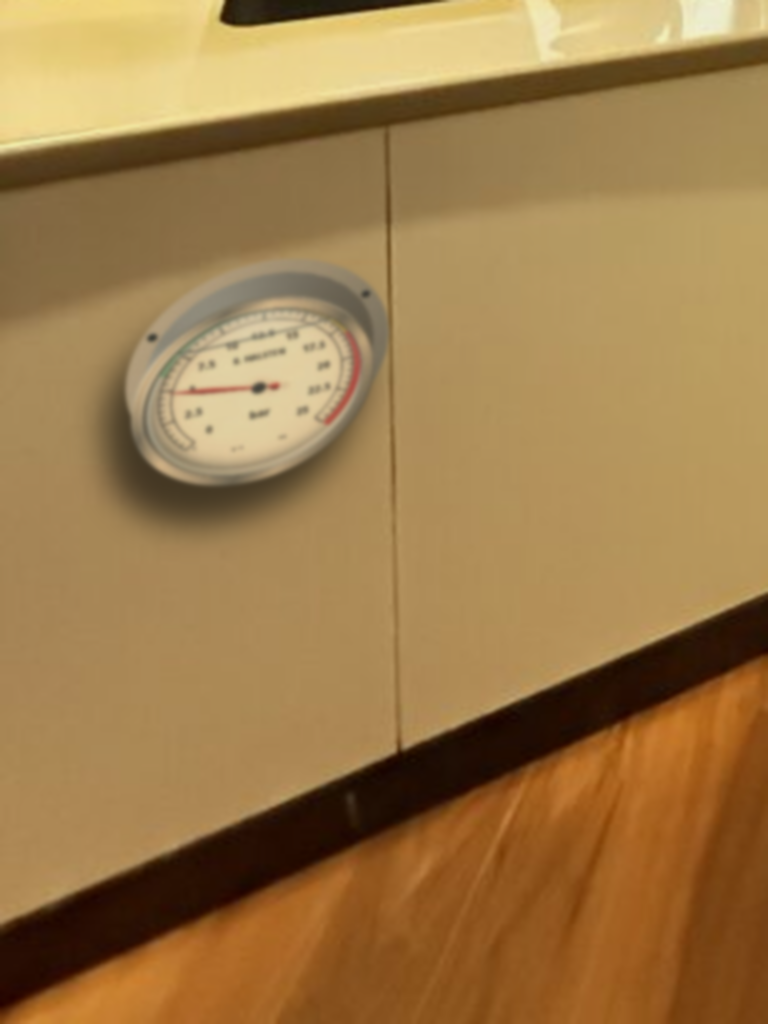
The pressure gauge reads 5 bar
